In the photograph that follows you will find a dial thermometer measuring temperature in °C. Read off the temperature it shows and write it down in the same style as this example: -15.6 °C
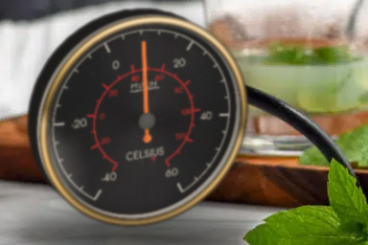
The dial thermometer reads 8 °C
